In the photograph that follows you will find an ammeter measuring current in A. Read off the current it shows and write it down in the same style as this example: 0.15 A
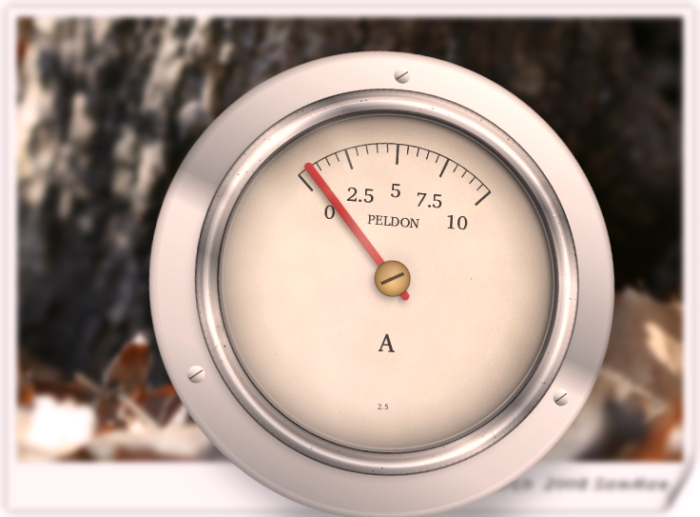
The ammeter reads 0.5 A
